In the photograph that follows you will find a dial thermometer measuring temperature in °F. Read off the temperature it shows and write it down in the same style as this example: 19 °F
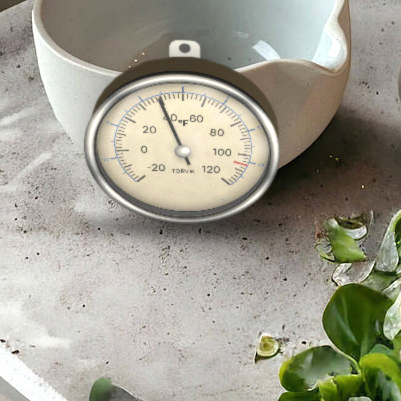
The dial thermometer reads 40 °F
